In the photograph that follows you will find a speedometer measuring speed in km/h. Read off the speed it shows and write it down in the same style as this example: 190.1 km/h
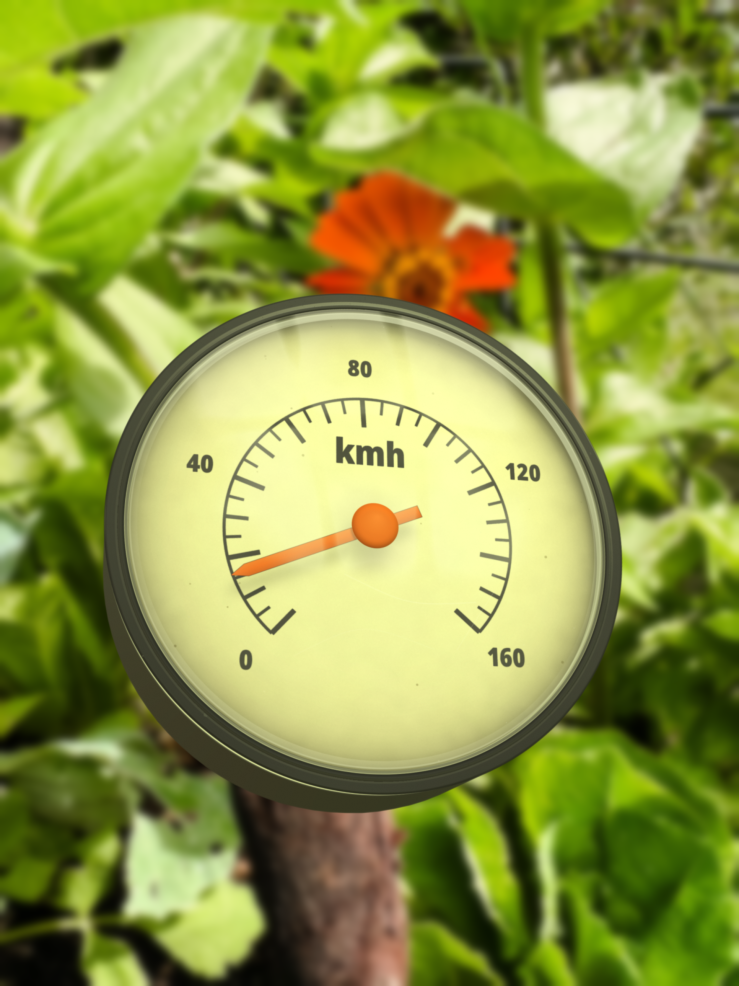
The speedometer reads 15 km/h
